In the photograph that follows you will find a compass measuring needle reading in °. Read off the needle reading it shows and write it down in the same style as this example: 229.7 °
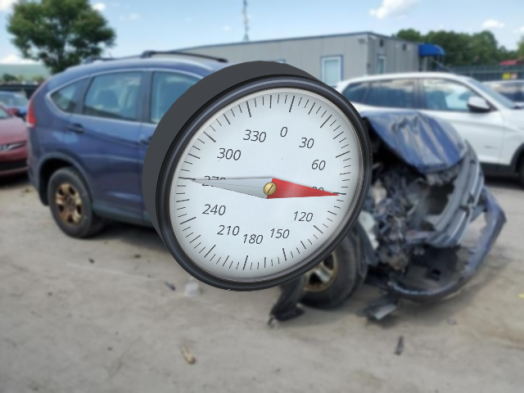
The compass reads 90 °
